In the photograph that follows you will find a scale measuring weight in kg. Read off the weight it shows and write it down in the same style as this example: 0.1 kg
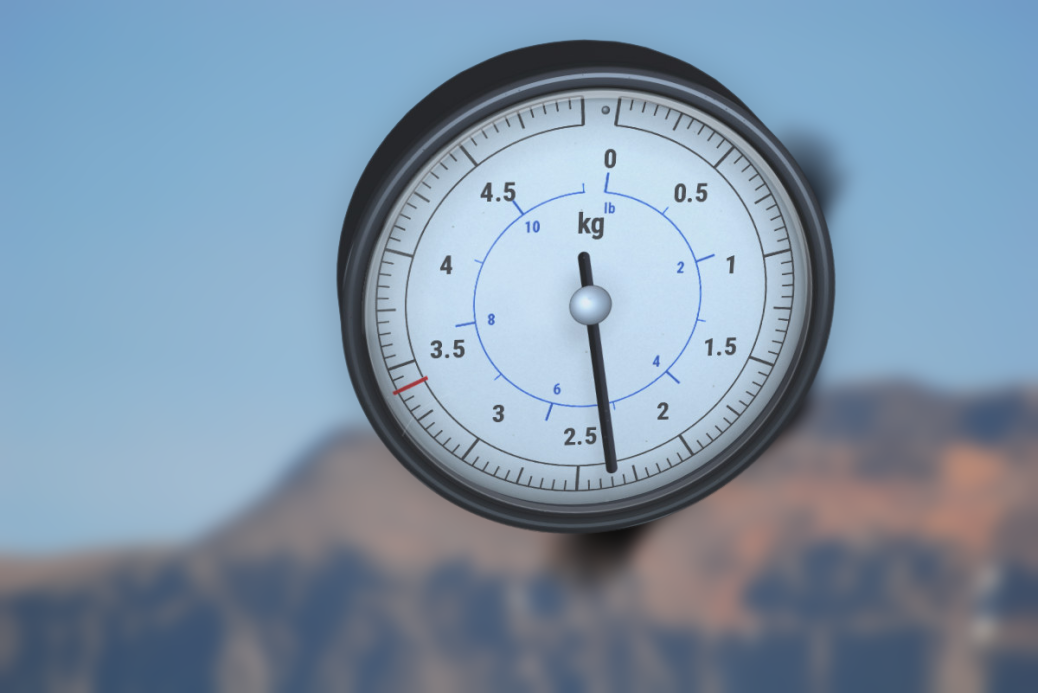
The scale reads 2.35 kg
